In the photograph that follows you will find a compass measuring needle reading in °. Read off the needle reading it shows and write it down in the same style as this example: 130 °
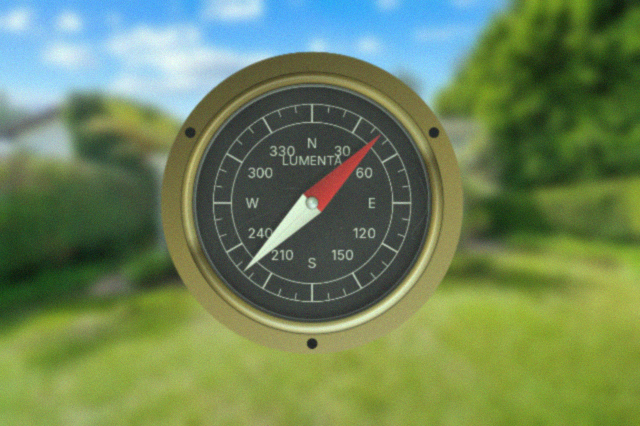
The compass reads 45 °
